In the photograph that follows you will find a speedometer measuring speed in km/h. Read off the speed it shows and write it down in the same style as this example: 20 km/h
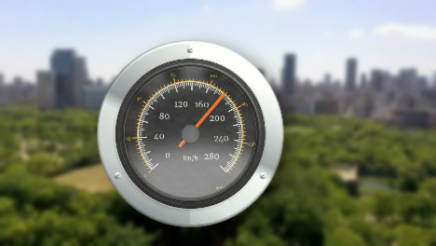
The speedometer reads 180 km/h
